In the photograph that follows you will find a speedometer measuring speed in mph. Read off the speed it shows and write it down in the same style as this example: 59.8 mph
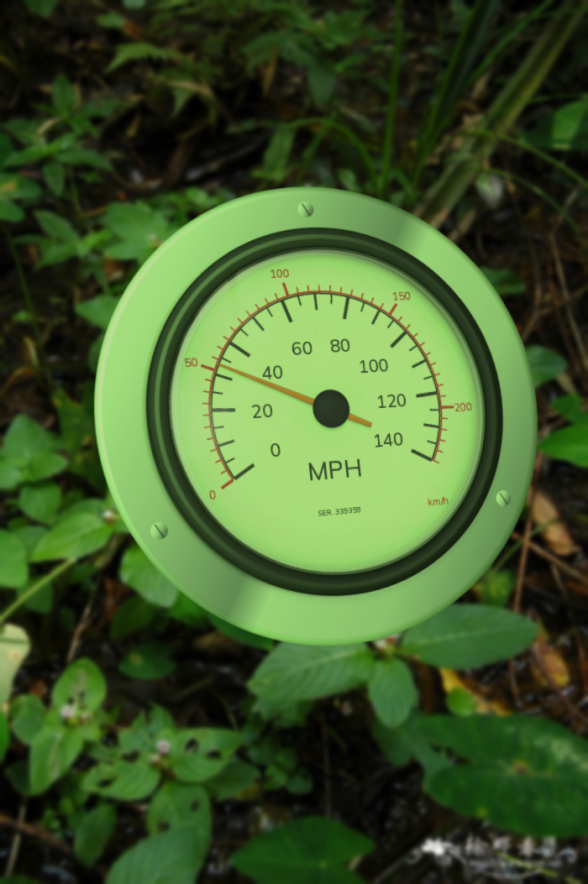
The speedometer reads 32.5 mph
